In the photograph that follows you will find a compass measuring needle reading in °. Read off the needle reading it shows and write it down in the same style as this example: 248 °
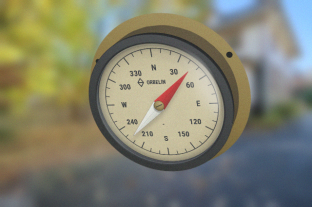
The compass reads 45 °
